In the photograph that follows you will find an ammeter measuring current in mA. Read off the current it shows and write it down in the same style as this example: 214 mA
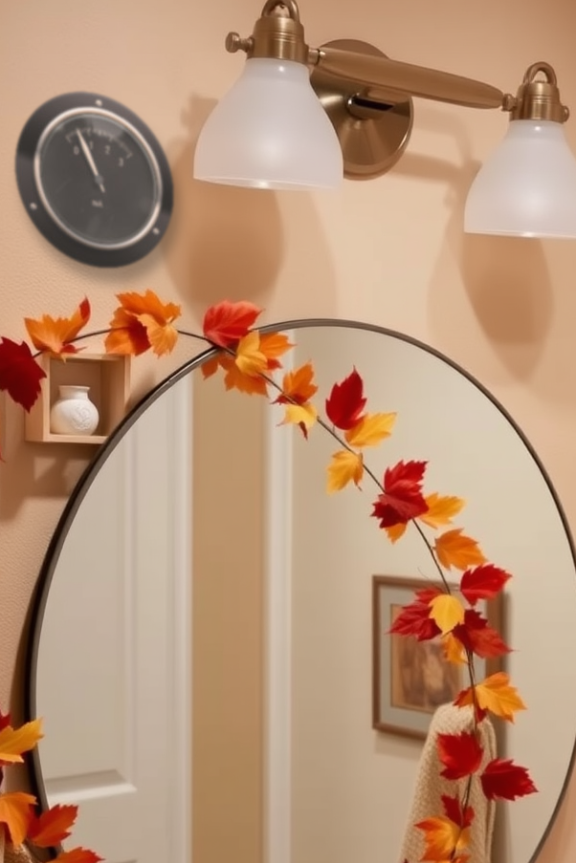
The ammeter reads 0.5 mA
